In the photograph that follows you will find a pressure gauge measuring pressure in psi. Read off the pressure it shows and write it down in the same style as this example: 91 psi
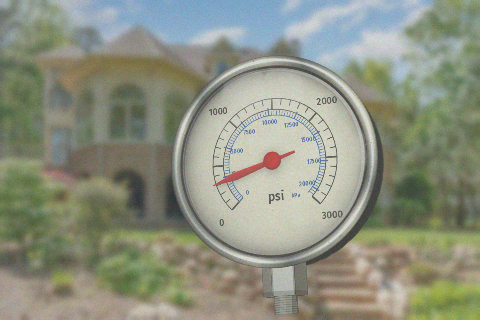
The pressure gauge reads 300 psi
